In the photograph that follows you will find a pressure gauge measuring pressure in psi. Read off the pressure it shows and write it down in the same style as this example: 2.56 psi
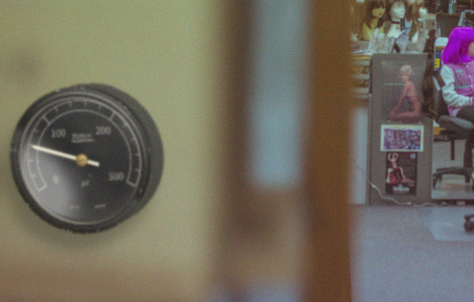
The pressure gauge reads 60 psi
